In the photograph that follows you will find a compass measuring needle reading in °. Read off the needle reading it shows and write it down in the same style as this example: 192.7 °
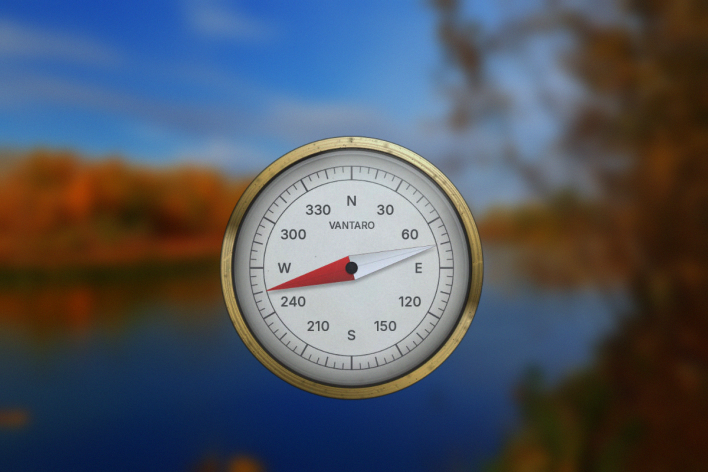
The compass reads 255 °
